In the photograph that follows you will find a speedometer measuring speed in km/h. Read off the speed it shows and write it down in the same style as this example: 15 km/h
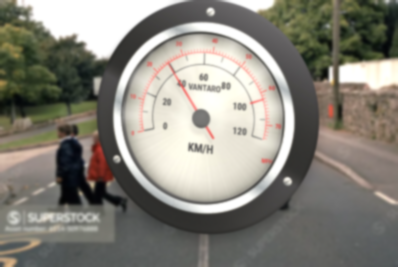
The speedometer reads 40 km/h
